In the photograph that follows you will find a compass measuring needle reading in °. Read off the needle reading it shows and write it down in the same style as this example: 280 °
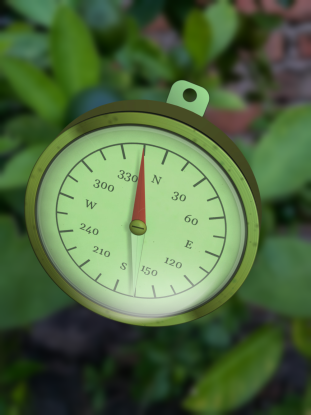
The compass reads 345 °
